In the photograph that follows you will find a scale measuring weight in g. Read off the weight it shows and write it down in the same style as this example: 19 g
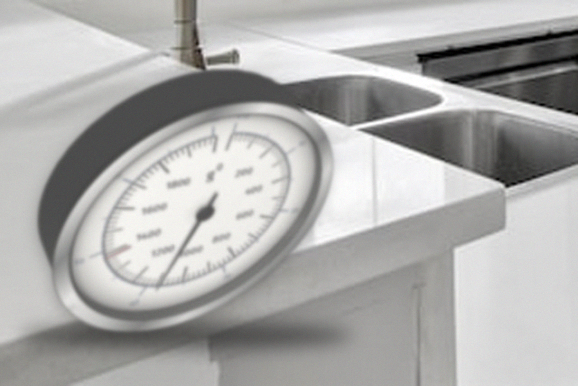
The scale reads 1100 g
